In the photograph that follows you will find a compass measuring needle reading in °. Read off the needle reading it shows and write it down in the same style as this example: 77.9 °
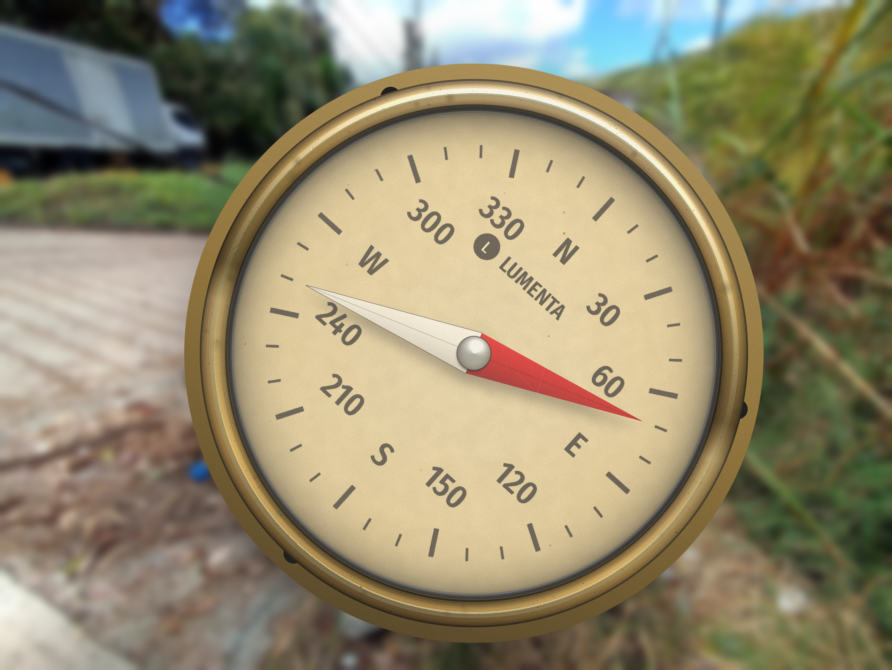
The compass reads 70 °
